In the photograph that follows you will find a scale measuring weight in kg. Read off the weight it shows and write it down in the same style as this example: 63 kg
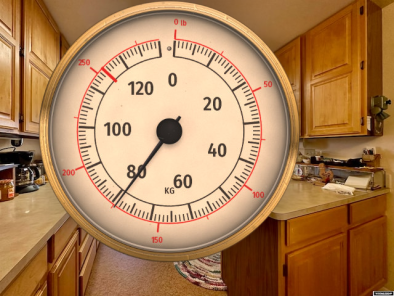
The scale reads 79 kg
